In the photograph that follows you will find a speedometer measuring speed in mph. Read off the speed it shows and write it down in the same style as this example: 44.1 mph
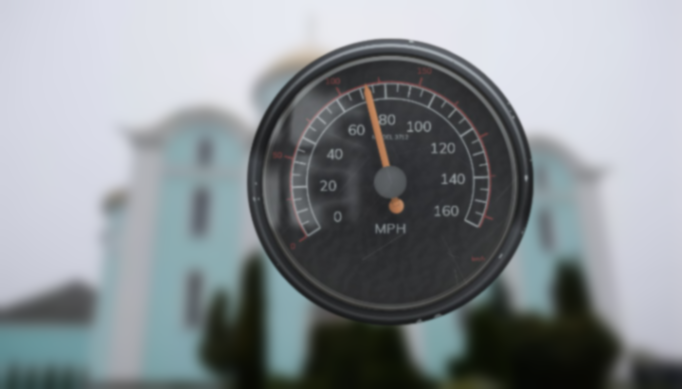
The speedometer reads 72.5 mph
